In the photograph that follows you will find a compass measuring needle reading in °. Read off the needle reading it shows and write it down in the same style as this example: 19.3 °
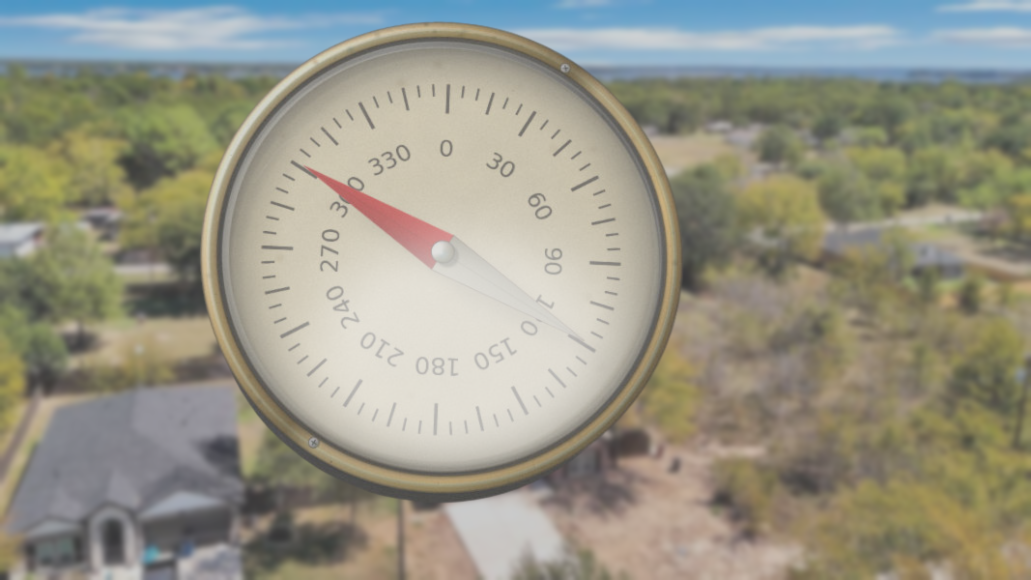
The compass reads 300 °
